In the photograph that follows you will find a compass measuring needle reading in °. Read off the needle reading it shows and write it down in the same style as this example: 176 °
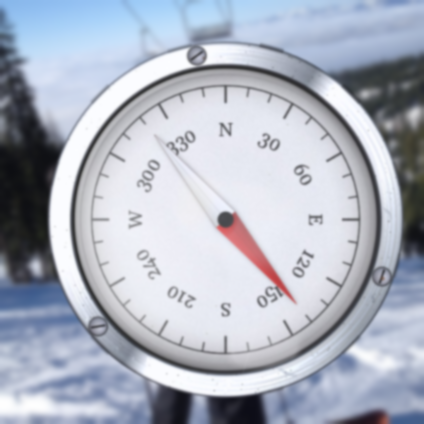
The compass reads 140 °
